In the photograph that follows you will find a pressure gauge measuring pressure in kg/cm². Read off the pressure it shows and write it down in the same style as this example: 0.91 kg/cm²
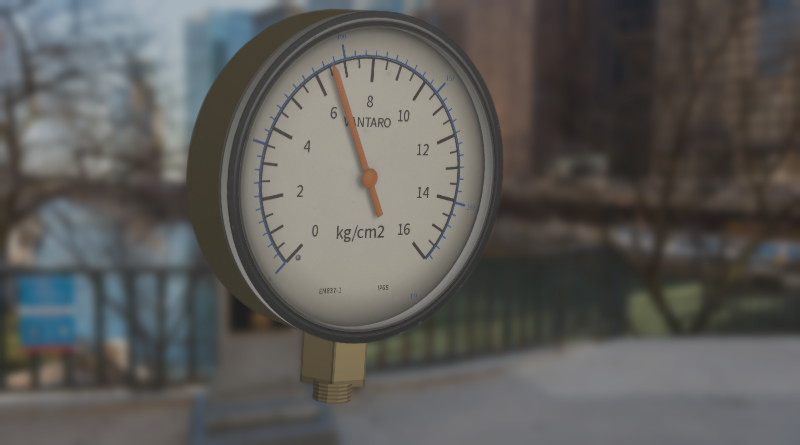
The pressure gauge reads 6.5 kg/cm²
